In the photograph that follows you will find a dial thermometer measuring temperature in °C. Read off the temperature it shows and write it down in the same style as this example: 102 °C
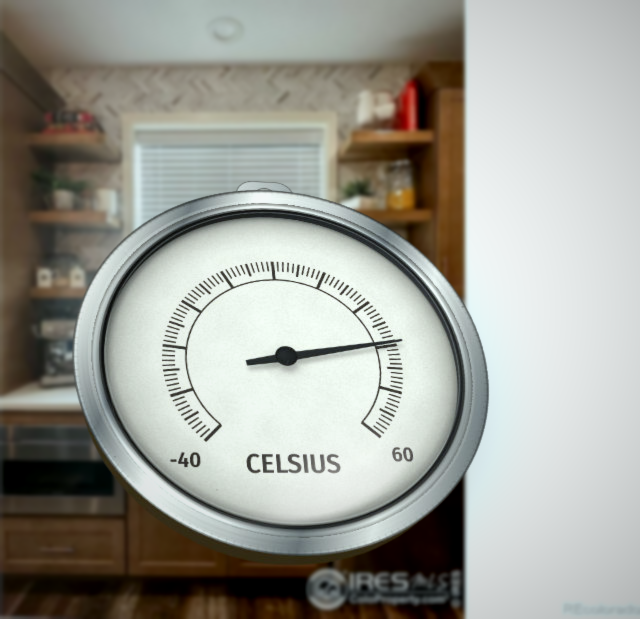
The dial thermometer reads 40 °C
